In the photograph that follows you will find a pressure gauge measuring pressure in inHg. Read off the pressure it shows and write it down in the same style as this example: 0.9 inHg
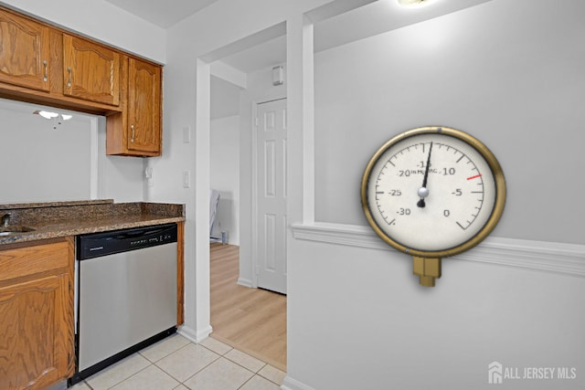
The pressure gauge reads -14 inHg
